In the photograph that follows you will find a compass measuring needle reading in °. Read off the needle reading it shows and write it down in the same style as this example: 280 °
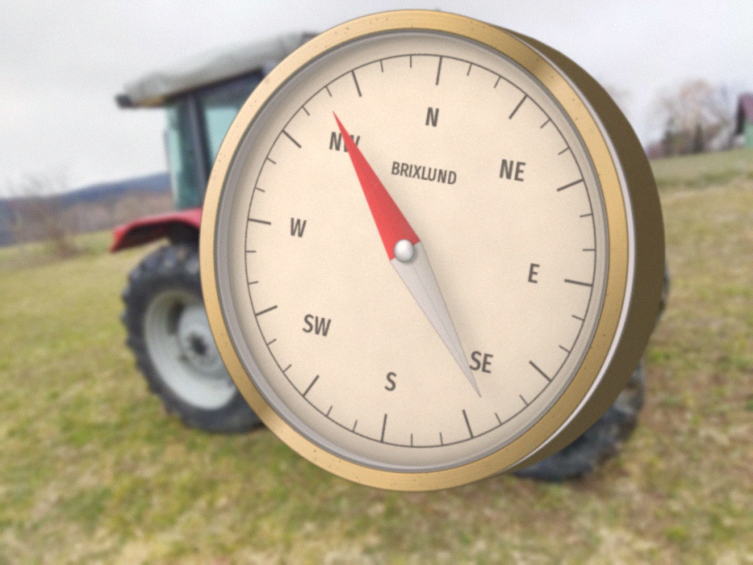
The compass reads 320 °
